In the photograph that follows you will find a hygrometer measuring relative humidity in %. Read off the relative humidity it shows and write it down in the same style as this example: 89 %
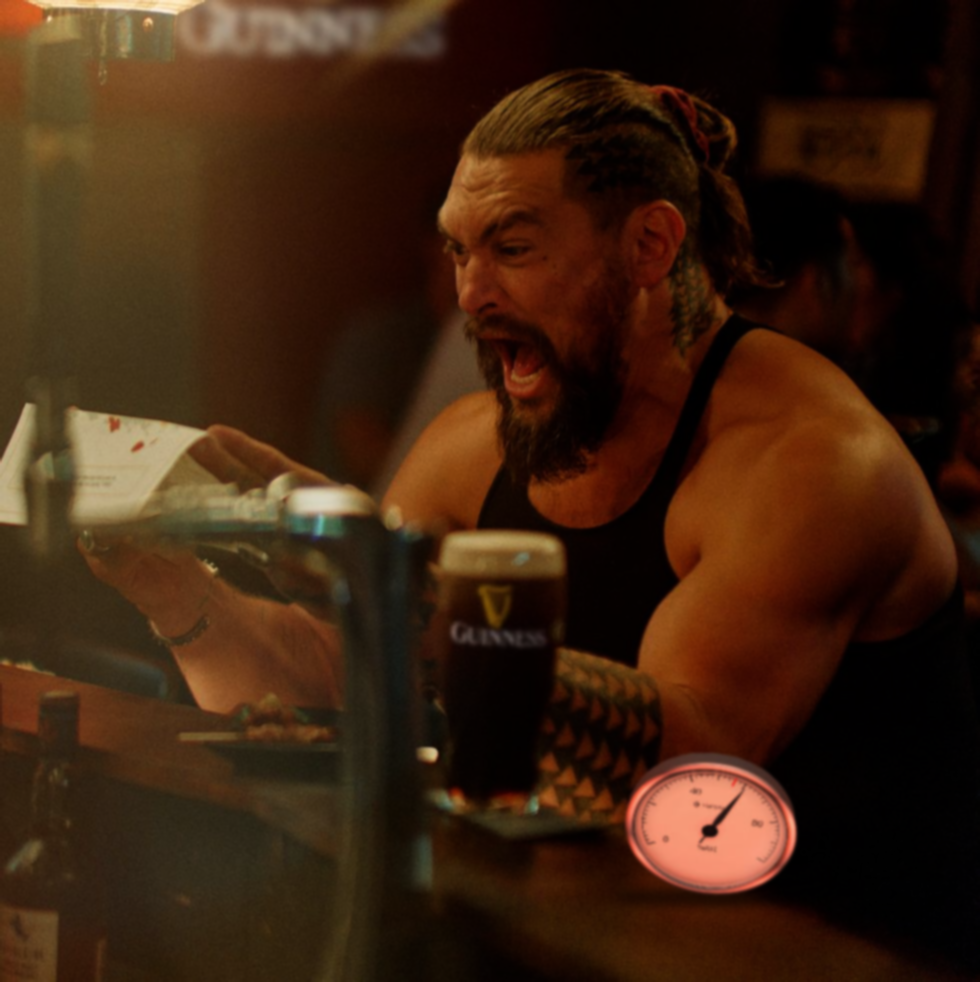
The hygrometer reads 60 %
